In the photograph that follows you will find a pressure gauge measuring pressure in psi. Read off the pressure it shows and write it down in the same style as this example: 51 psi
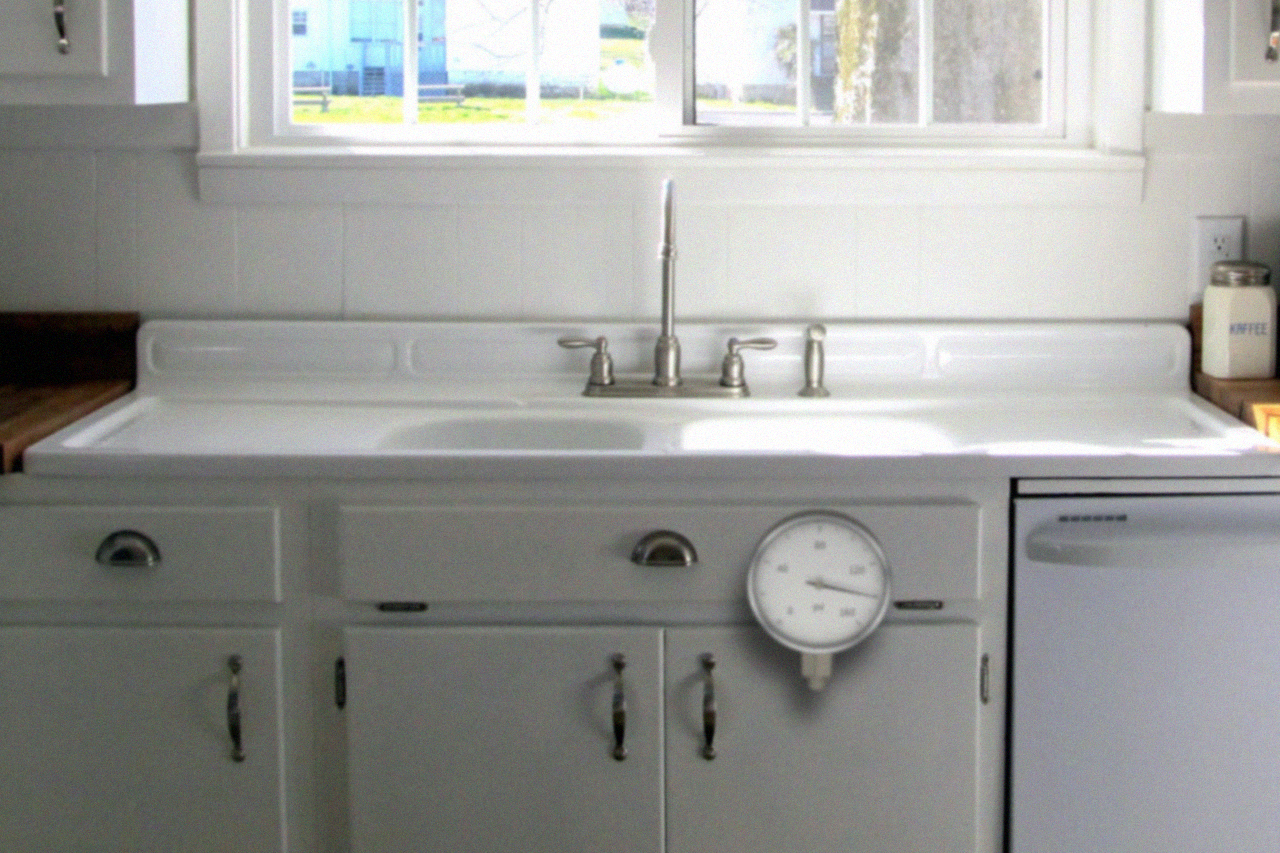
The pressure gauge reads 140 psi
